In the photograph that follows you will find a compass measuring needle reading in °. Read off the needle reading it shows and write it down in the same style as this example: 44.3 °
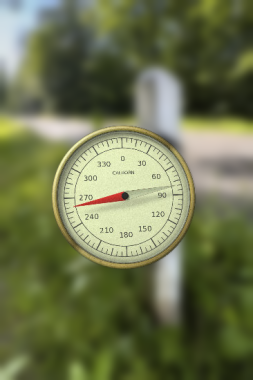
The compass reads 260 °
